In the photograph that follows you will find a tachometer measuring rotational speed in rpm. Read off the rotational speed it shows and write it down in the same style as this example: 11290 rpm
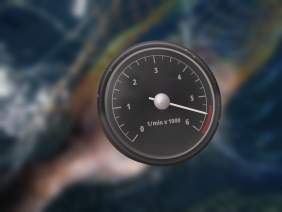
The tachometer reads 5500 rpm
